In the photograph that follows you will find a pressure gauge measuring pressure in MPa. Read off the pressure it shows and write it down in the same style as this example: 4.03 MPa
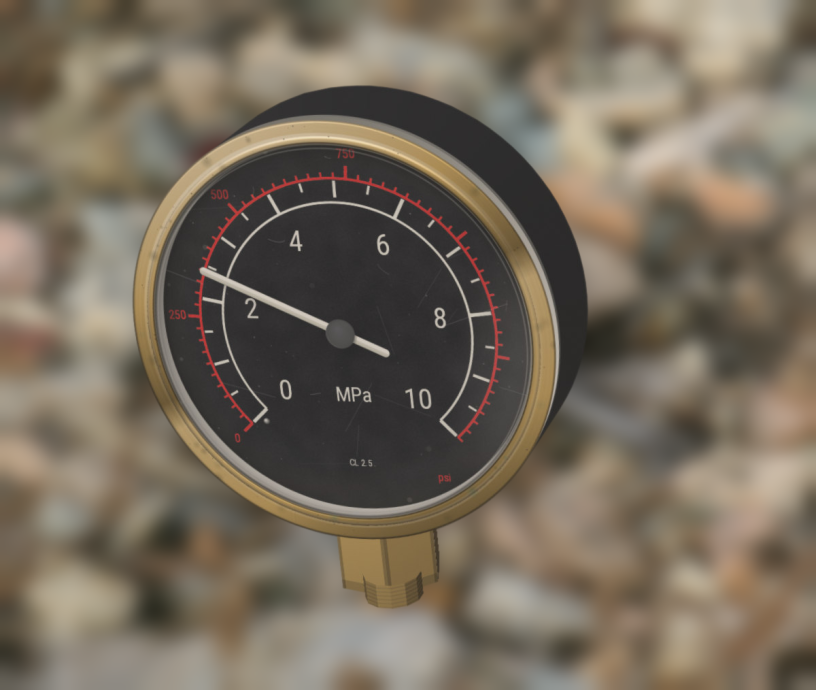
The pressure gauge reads 2.5 MPa
